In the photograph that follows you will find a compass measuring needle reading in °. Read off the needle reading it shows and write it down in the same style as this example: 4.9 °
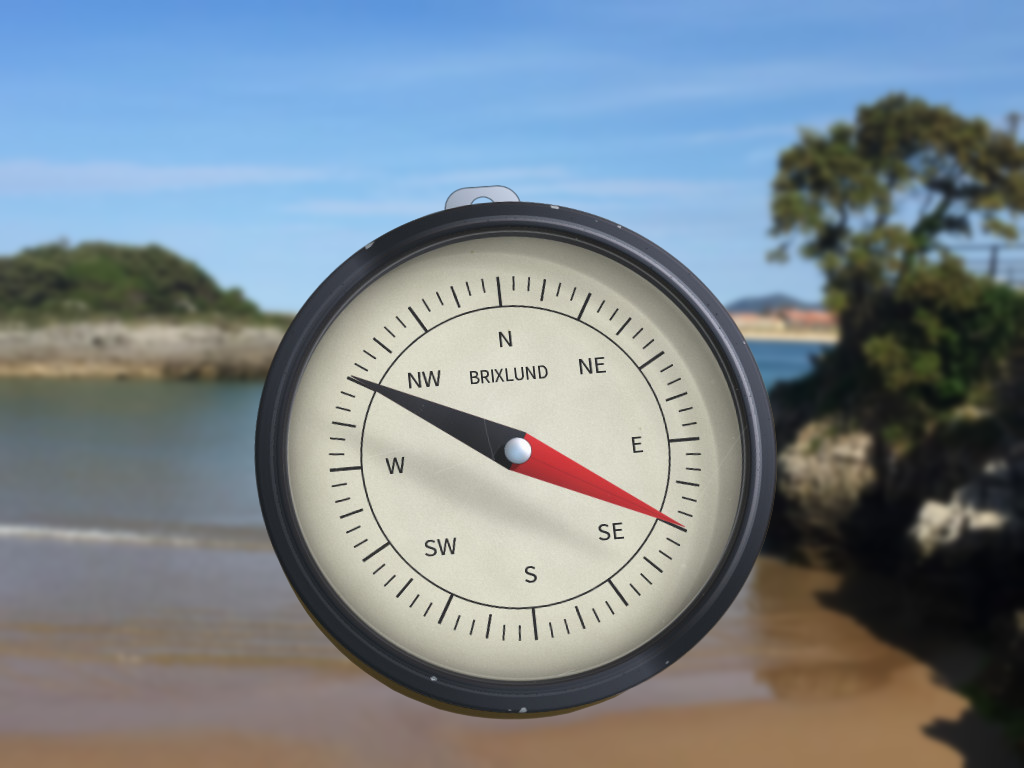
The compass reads 120 °
